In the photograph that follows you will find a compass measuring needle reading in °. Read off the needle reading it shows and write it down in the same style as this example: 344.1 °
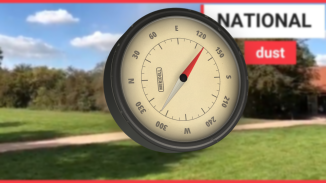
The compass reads 130 °
